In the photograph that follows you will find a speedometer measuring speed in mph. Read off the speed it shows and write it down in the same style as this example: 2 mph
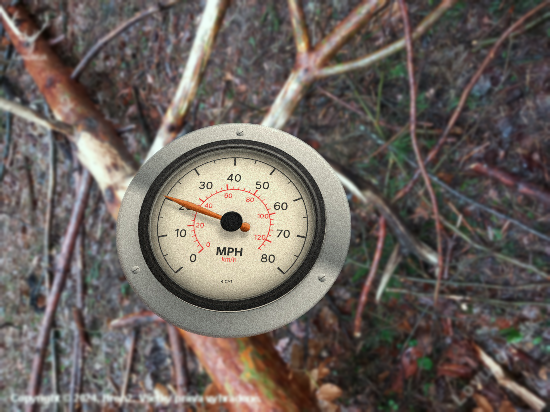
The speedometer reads 20 mph
